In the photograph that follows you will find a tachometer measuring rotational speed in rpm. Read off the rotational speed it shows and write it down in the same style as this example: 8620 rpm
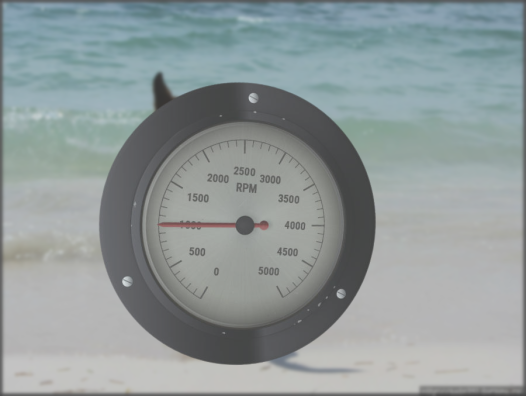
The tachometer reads 1000 rpm
